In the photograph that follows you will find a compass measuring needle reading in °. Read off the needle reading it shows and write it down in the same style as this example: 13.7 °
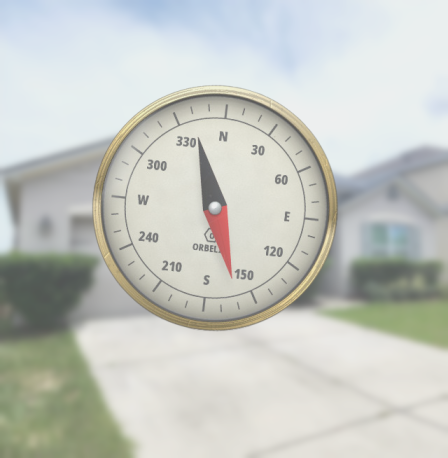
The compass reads 160 °
